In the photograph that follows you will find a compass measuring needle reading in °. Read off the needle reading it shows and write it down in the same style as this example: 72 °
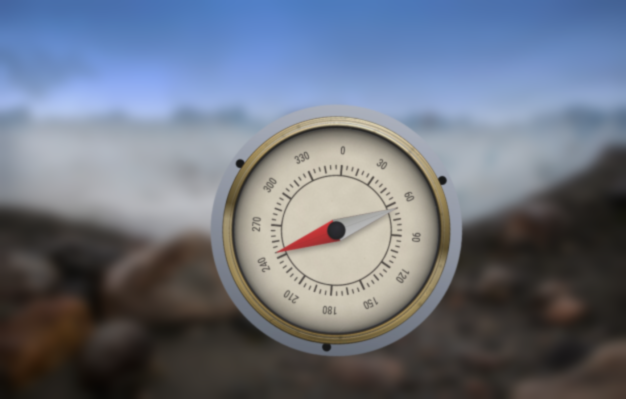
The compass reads 245 °
